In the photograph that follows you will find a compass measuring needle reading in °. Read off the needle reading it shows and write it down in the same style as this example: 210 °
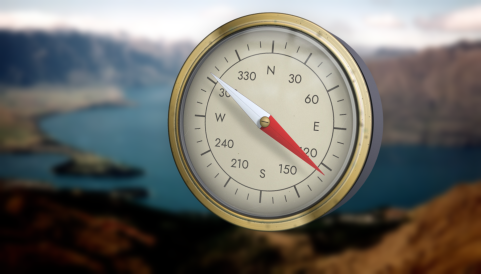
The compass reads 125 °
